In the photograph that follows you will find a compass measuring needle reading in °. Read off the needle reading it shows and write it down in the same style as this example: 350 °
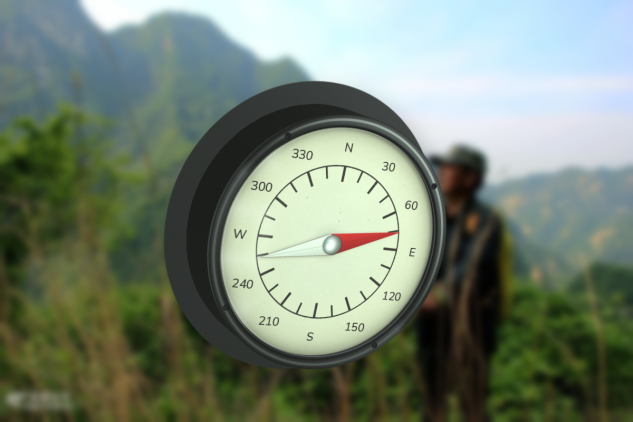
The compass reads 75 °
